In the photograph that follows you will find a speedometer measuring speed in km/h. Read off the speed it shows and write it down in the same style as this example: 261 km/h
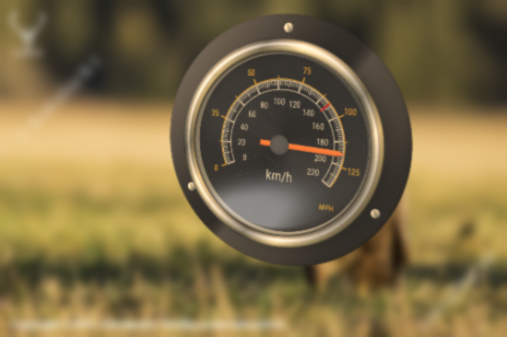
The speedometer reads 190 km/h
